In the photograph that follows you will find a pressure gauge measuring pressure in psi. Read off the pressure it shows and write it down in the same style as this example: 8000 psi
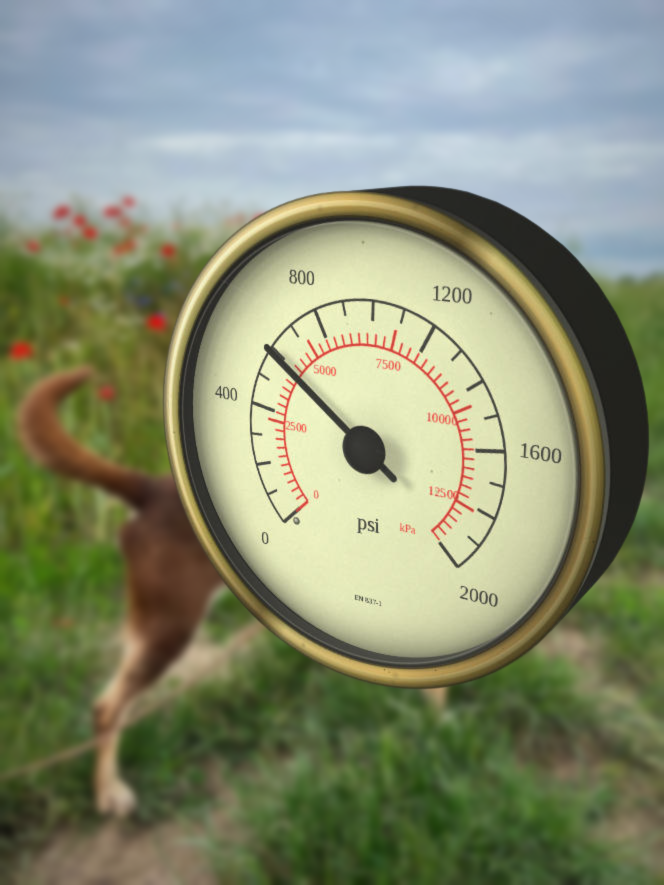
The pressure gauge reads 600 psi
